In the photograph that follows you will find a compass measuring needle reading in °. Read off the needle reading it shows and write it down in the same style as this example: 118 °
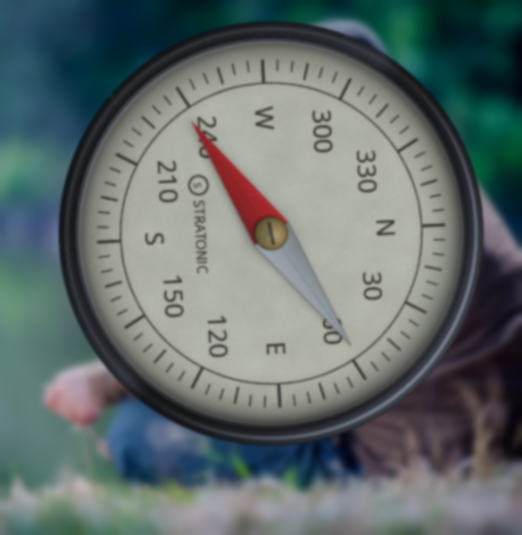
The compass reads 237.5 °
